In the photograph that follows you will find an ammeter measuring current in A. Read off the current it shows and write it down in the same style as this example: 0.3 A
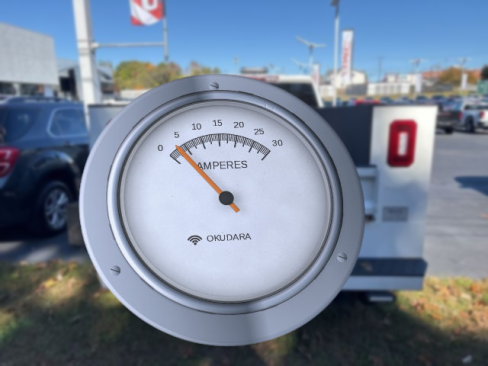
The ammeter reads 2.5 A
